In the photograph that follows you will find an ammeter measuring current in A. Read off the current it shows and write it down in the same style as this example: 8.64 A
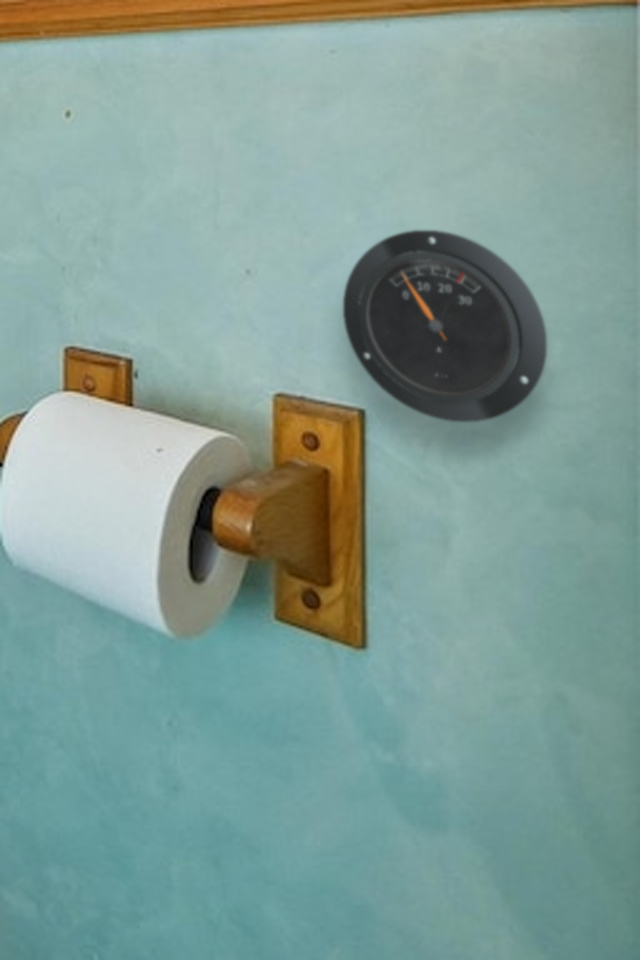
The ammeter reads 5 A
